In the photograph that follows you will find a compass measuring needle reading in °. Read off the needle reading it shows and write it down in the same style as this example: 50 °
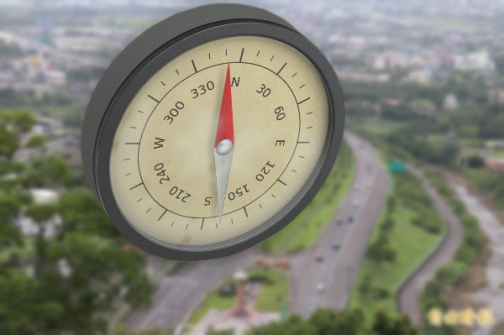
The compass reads 350 °
